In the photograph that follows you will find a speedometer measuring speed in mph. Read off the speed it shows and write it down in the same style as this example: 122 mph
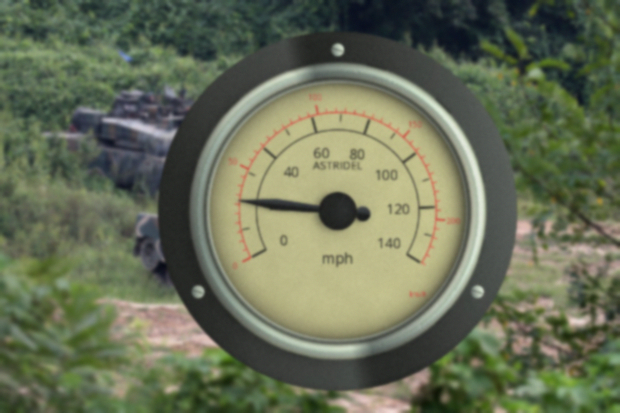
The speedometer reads 20 mph
